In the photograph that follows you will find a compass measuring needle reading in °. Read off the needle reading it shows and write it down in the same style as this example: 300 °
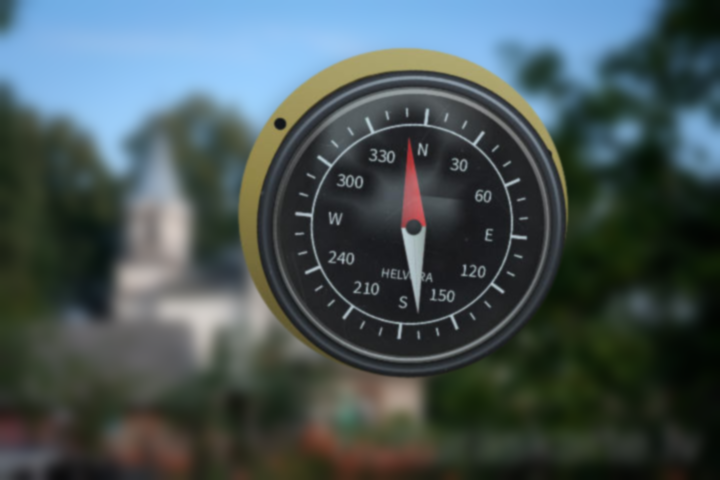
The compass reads 350 °
